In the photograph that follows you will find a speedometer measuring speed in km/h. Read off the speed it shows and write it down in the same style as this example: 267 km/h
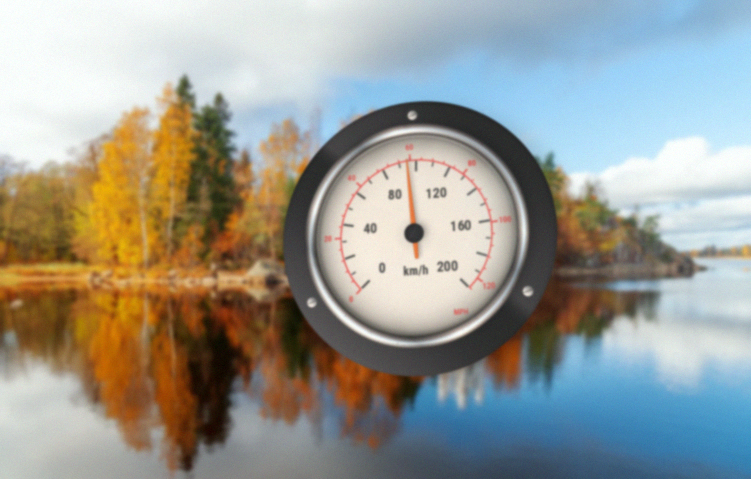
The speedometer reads 95 km/h
